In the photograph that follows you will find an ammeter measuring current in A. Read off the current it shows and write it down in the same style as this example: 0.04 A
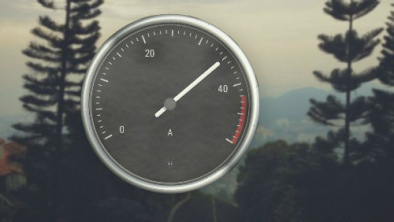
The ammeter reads 35 A
